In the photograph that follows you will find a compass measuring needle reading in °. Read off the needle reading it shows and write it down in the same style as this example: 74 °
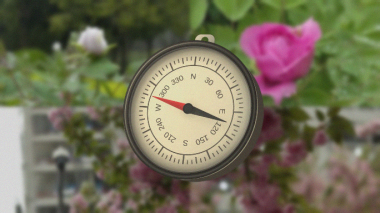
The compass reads 285 °
